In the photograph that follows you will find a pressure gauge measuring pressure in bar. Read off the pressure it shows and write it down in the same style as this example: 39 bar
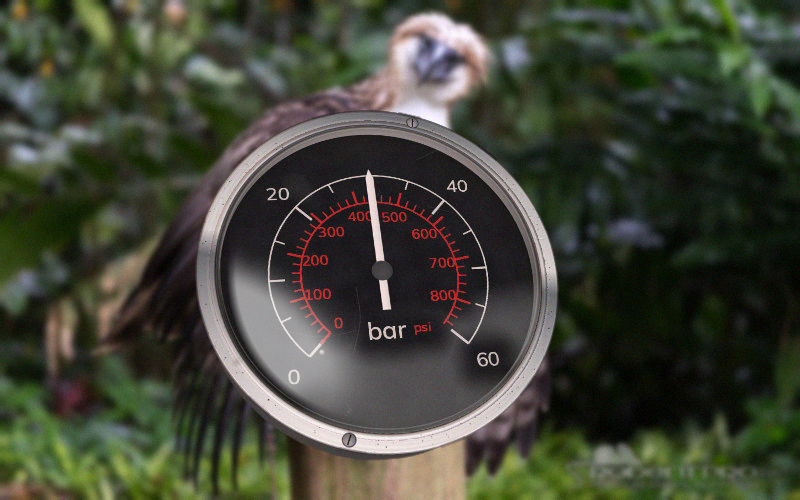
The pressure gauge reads 30 bar
